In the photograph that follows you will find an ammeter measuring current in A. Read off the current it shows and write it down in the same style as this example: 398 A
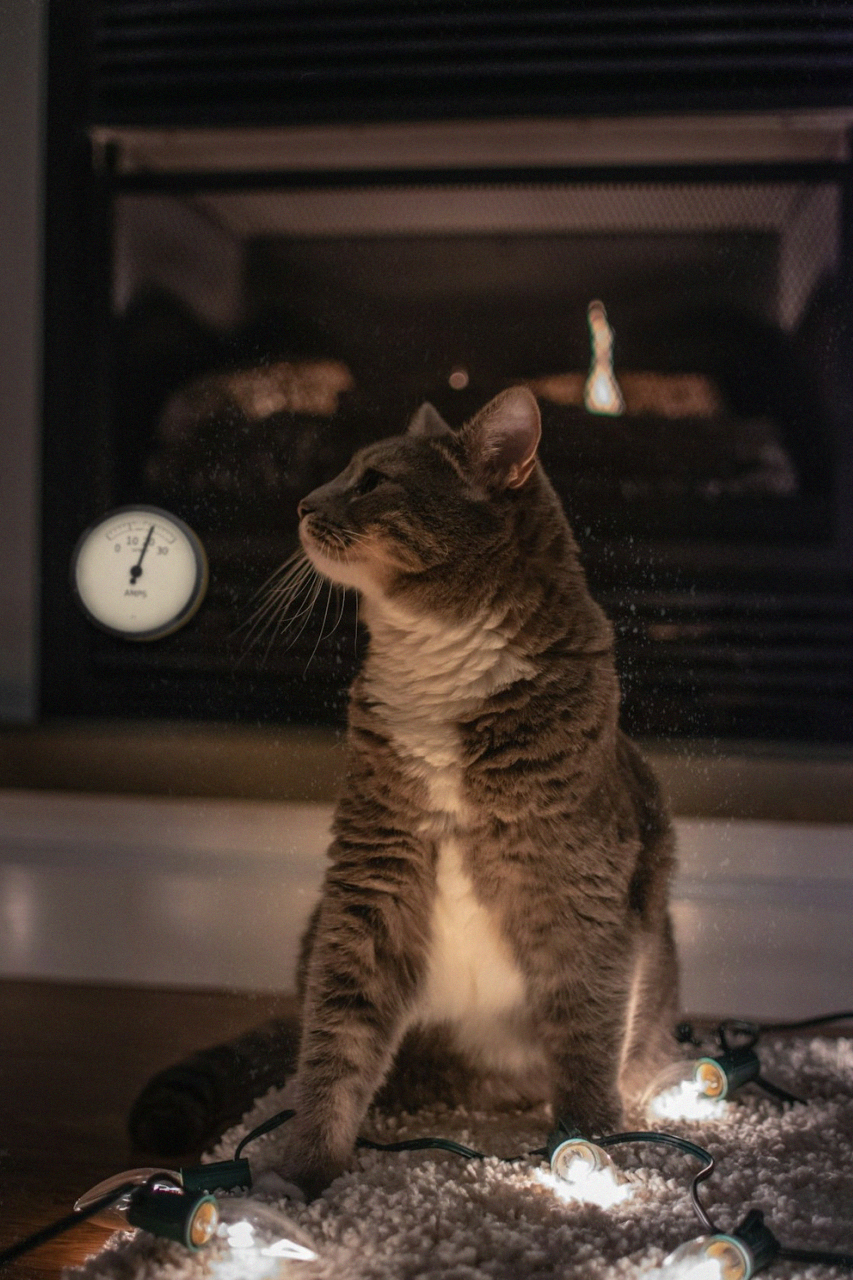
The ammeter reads 20 A
